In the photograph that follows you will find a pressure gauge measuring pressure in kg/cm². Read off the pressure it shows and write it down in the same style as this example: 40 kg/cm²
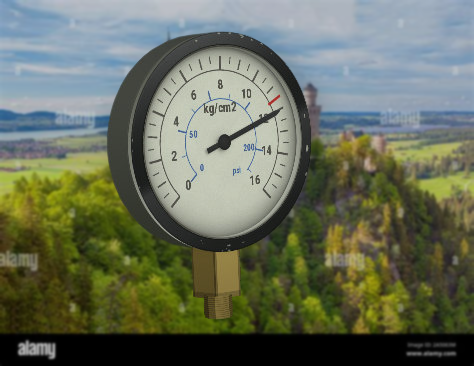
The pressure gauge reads 12 kg/cm²
